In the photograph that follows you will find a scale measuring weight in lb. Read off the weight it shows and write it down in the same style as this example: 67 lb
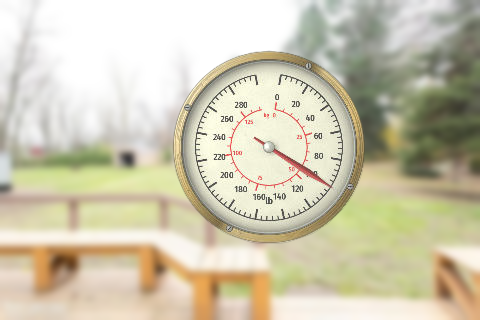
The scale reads 100 lb
